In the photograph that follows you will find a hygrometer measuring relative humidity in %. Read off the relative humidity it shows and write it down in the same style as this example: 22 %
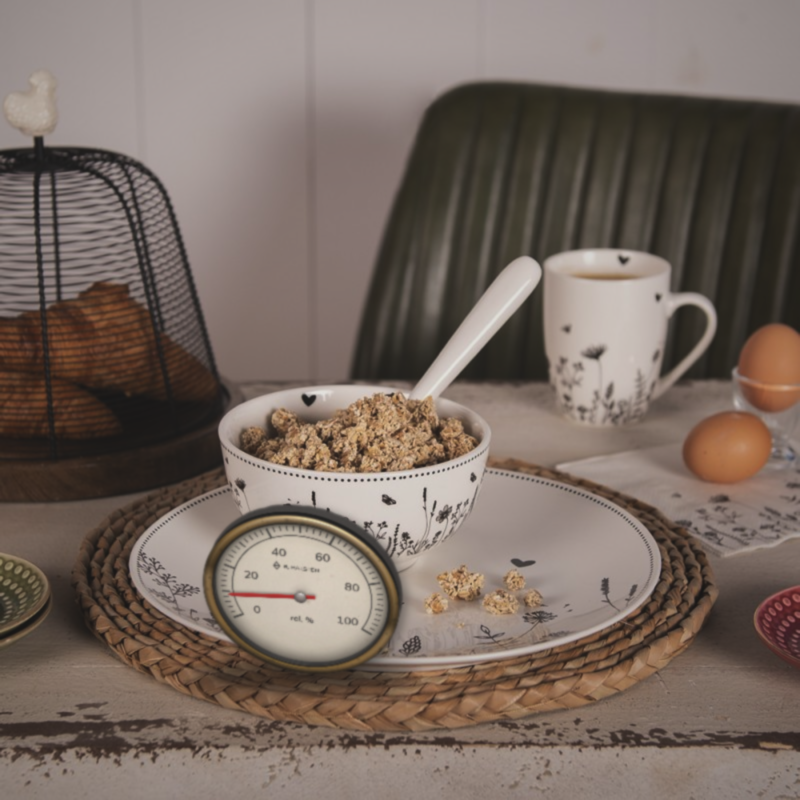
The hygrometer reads 10 %
